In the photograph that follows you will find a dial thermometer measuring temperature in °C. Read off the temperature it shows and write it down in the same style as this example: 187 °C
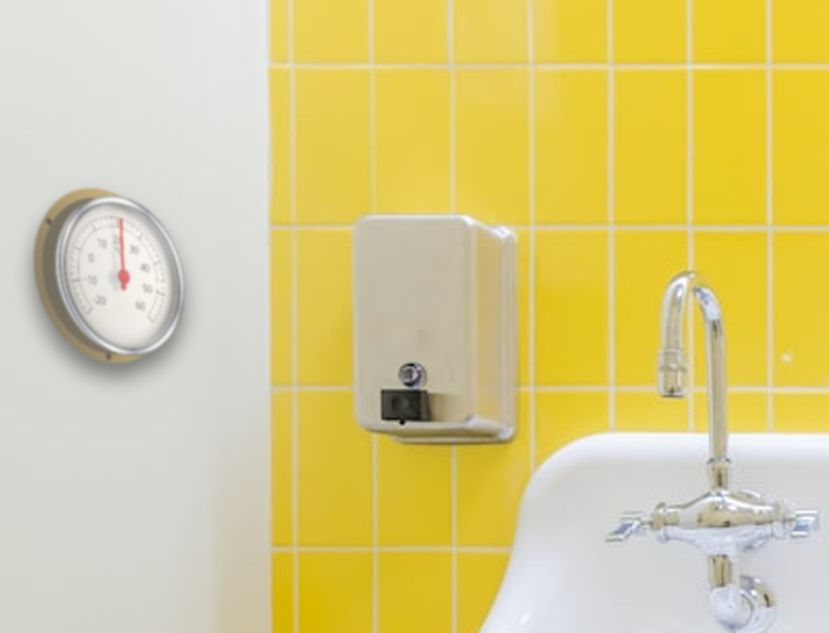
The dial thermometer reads 20 °C
